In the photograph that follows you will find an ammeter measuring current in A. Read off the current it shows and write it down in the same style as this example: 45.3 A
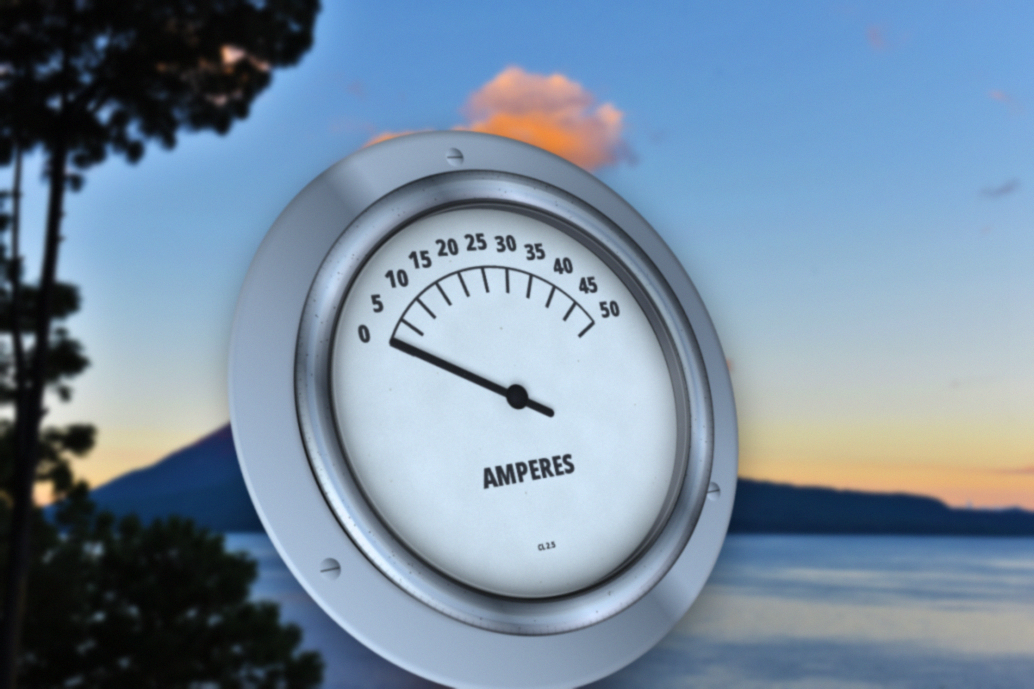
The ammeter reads 0 A
